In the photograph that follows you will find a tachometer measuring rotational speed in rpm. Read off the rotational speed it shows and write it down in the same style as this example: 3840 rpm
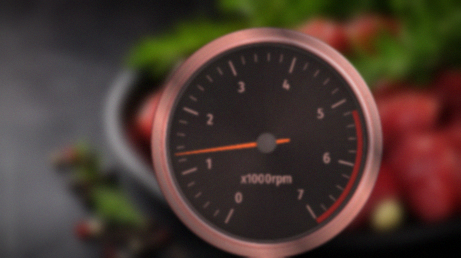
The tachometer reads 1300 rpm
